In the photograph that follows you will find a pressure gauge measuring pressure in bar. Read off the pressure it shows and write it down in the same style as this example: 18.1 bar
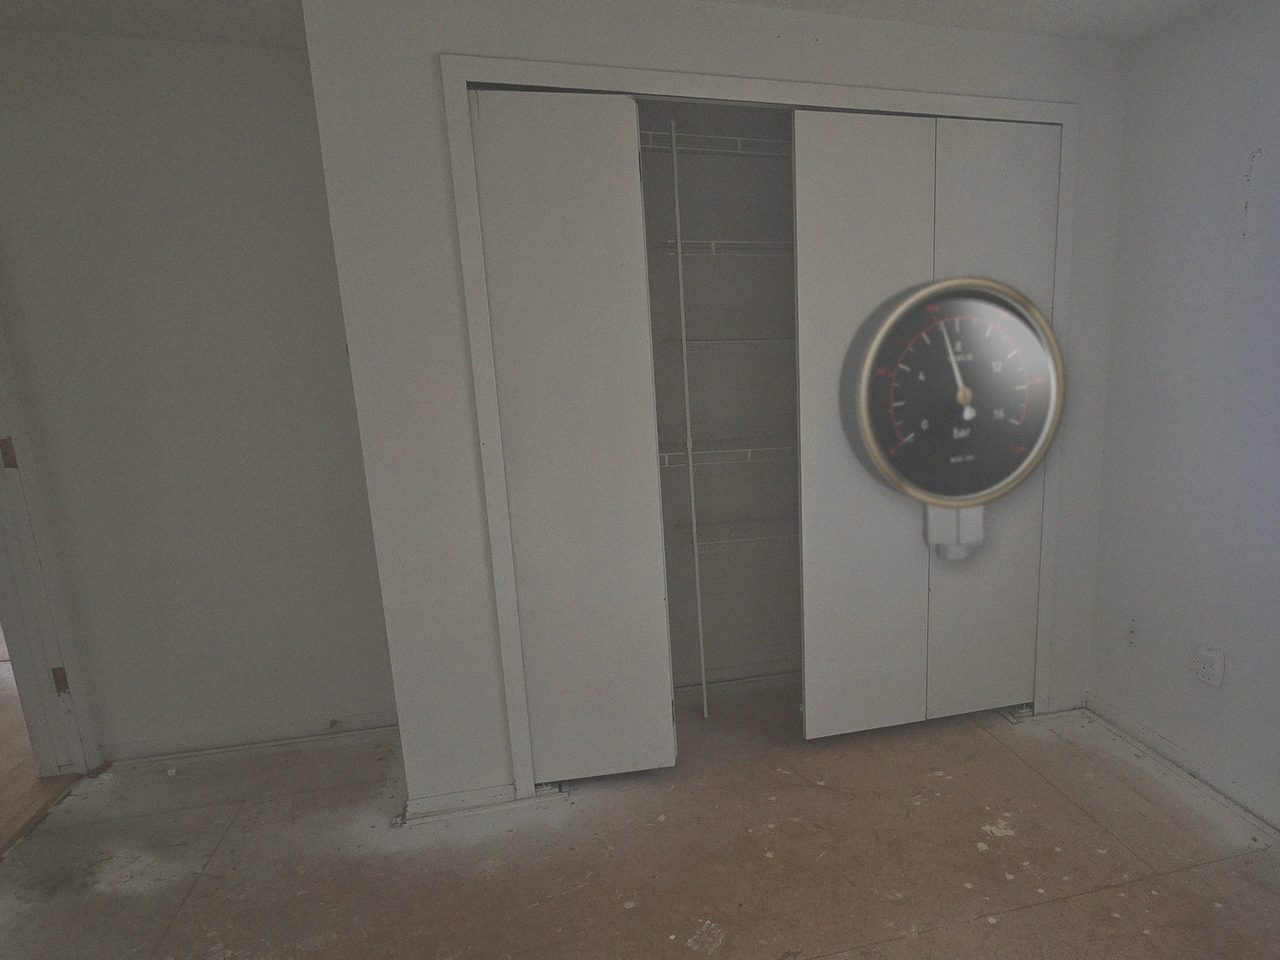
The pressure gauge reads 7 bar
